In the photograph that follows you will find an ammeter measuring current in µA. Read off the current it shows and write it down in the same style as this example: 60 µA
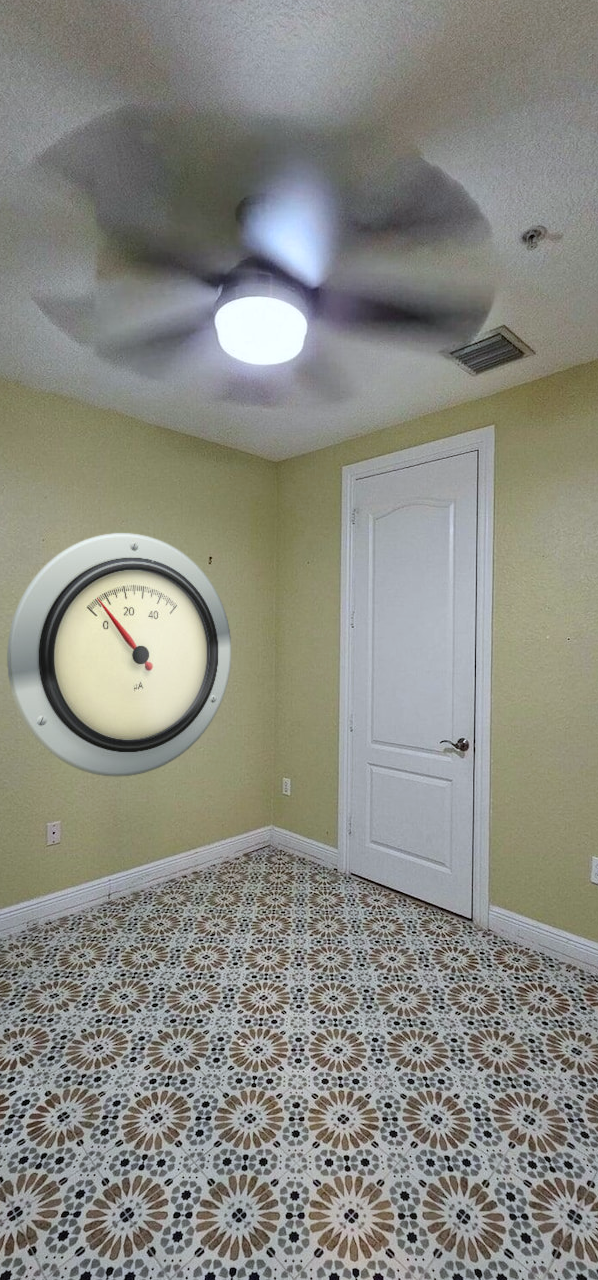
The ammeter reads 5 µA
